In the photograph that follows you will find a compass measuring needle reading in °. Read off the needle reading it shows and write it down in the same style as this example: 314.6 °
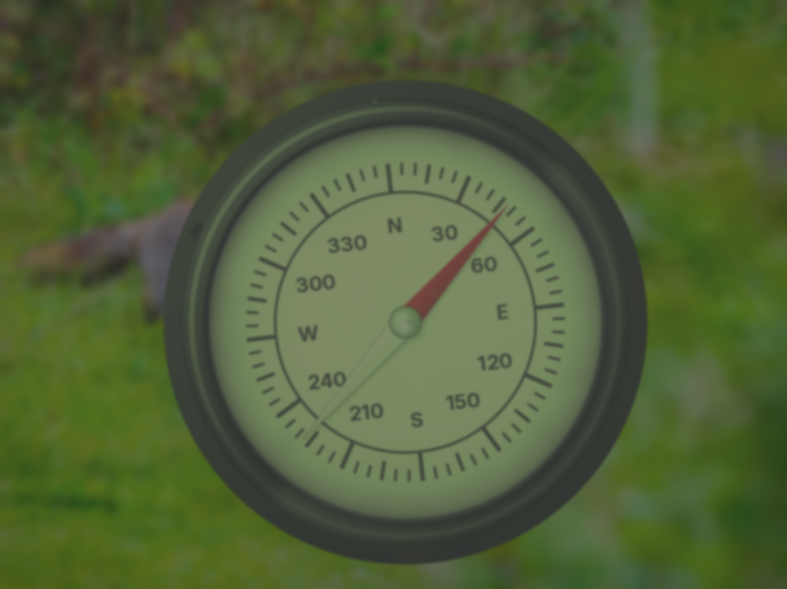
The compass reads 47.5 °
